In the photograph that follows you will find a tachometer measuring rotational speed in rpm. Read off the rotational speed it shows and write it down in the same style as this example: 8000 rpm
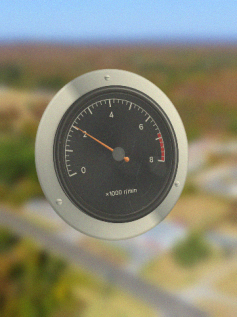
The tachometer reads 2000 rpm
